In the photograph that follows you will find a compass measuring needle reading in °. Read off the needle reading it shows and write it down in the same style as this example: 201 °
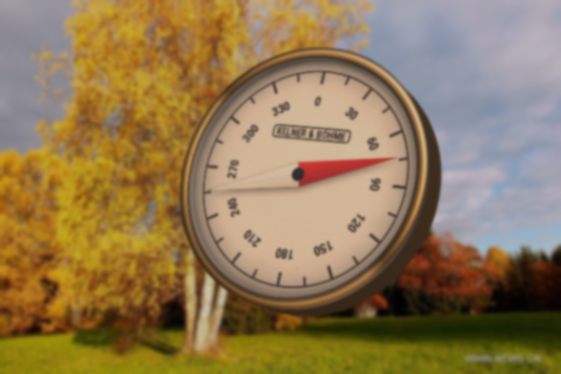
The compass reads 75 °
